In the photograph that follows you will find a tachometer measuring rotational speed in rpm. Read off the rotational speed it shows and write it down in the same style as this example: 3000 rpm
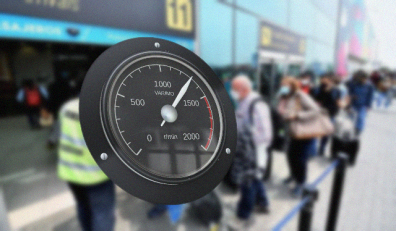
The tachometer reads 1300 rpm
